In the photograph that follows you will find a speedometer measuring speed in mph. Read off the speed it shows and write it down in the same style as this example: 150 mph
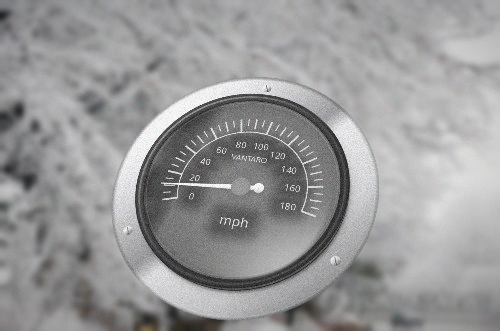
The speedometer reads 10 mph
